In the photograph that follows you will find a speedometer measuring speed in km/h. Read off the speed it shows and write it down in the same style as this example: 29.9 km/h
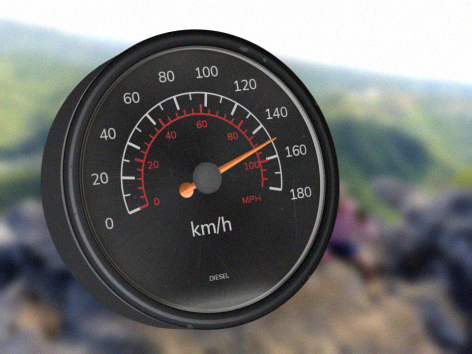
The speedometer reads 150 km/h
